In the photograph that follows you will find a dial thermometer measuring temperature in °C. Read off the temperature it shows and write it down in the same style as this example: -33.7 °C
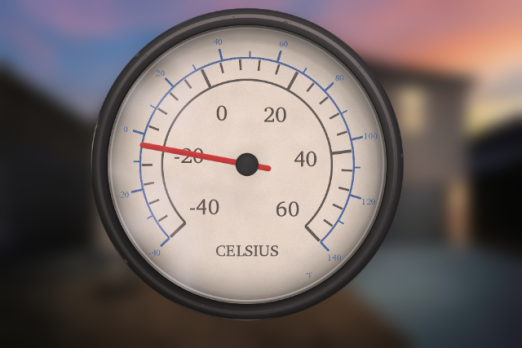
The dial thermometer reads -20 °C
